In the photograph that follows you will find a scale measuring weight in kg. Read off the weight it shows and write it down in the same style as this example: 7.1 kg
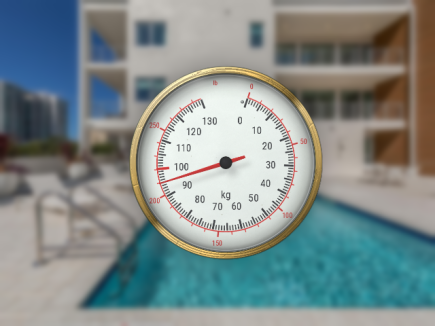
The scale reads 95 kg
